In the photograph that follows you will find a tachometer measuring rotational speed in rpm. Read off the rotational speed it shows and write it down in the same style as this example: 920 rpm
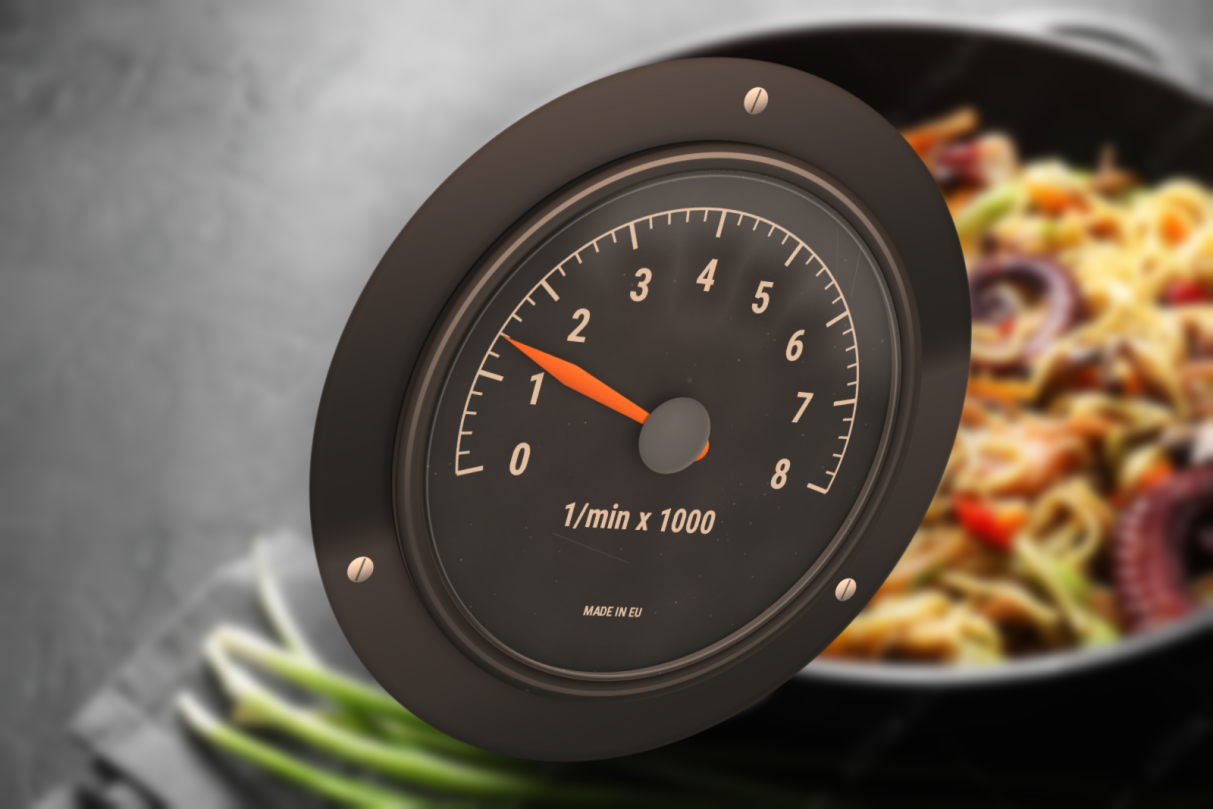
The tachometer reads 1400 rpm
